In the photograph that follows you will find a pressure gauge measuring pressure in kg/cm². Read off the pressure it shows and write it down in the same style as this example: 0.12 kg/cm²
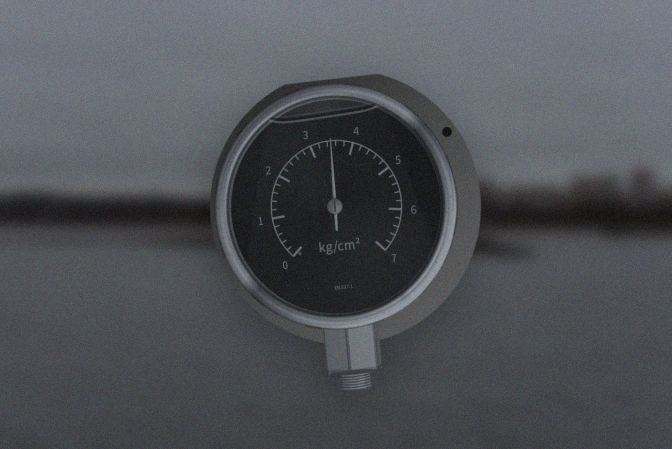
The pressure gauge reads 3.5 kg/cm²
